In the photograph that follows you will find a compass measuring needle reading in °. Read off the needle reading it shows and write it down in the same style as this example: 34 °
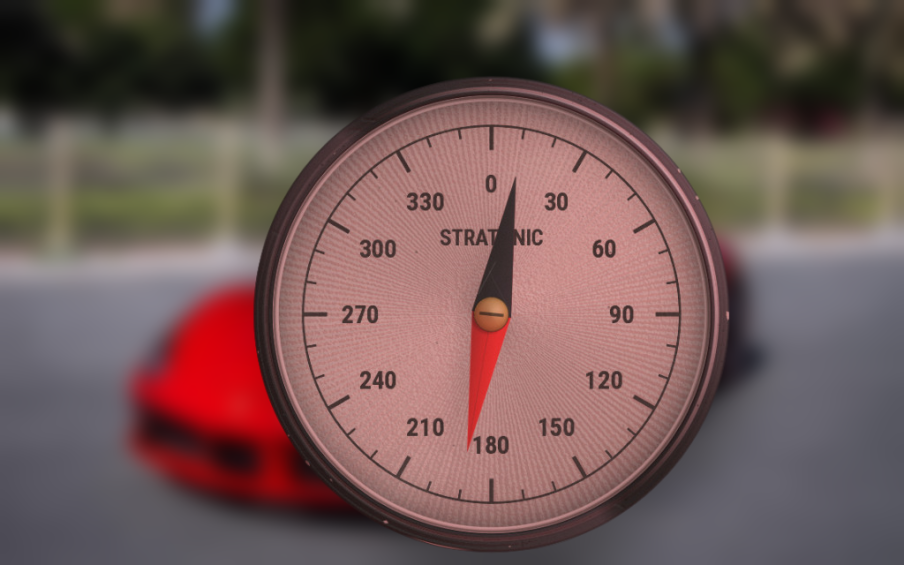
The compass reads 190 °
